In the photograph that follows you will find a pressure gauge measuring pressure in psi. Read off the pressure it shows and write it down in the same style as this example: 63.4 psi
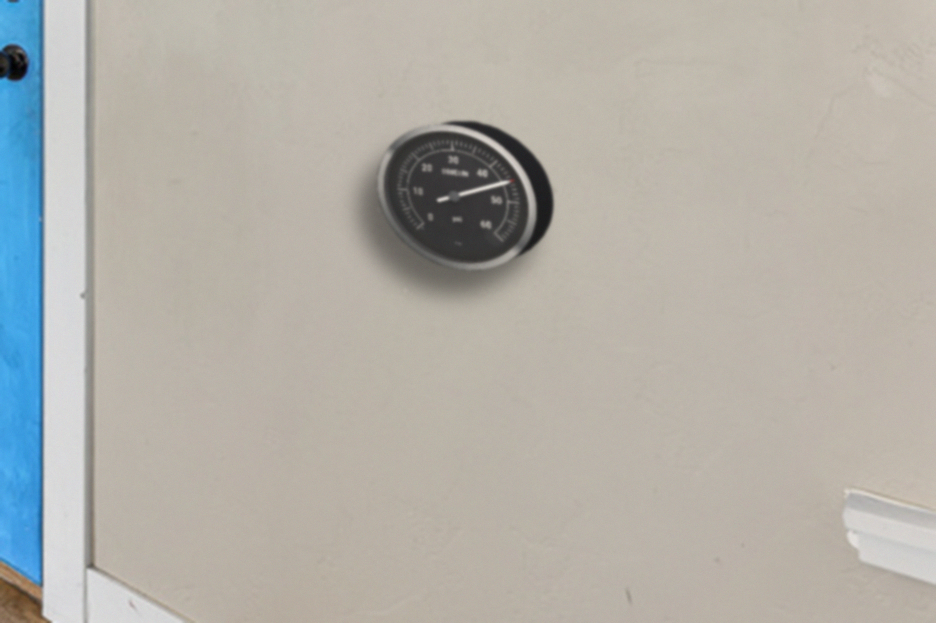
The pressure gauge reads 45 psi
